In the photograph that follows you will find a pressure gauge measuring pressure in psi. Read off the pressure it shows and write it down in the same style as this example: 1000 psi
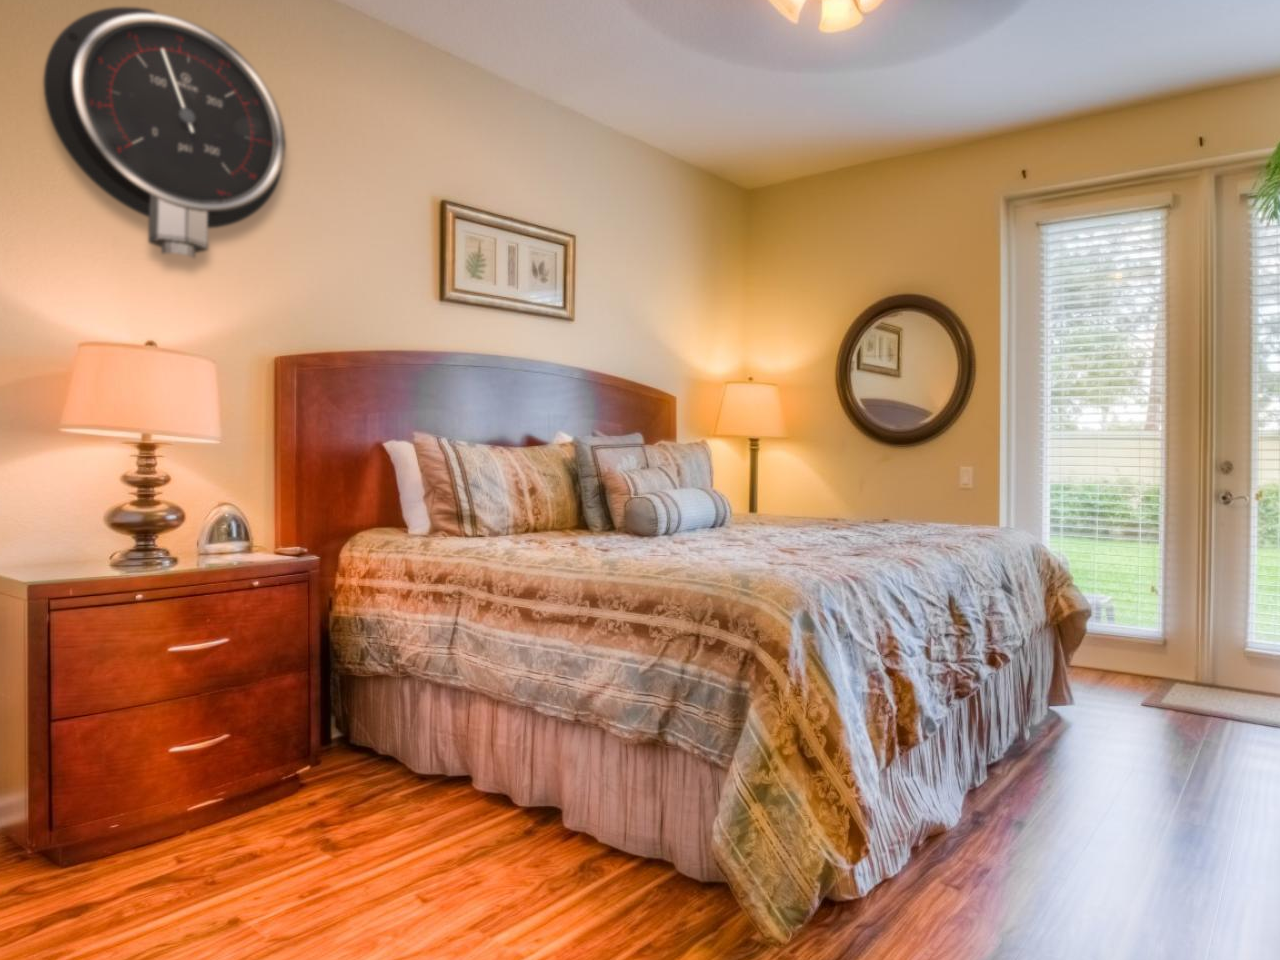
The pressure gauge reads 125 psi
